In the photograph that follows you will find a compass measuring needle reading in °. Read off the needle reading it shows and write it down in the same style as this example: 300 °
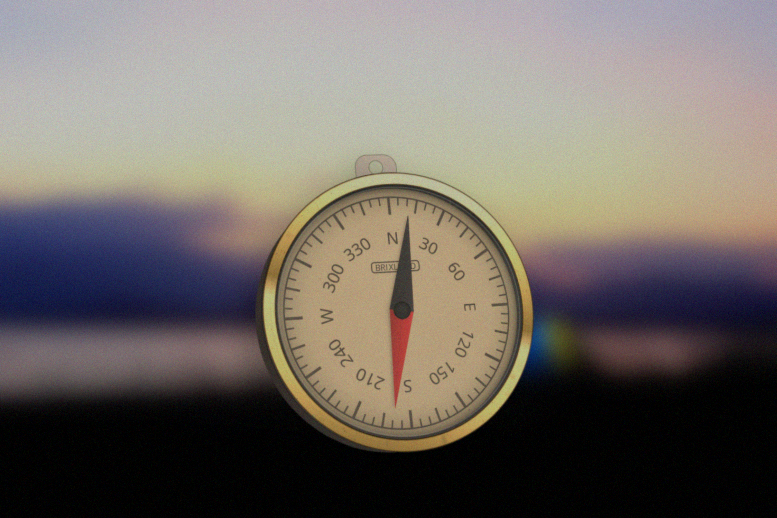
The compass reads 190 °
